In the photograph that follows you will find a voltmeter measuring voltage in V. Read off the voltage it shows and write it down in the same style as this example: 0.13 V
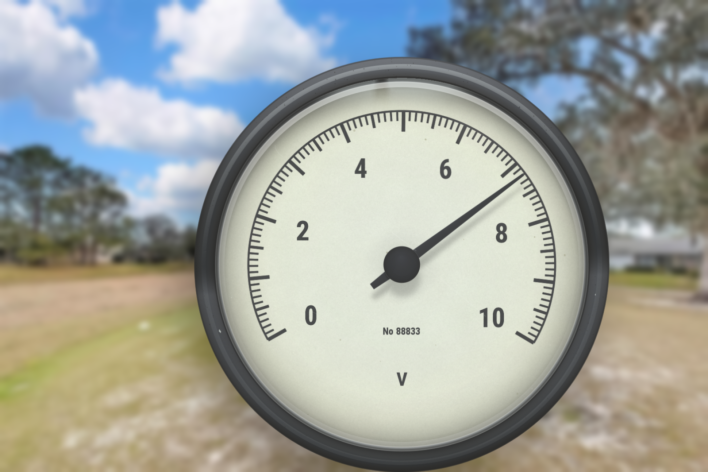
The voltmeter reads 7.2 V
